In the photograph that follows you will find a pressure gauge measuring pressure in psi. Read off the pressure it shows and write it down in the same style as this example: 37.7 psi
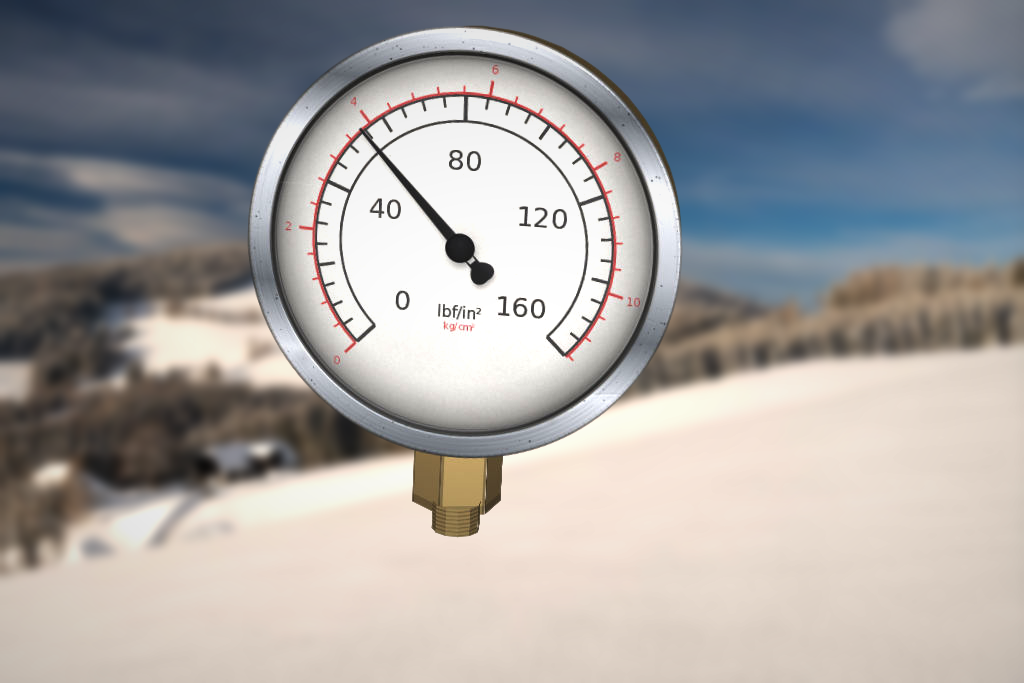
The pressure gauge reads 55 psi
